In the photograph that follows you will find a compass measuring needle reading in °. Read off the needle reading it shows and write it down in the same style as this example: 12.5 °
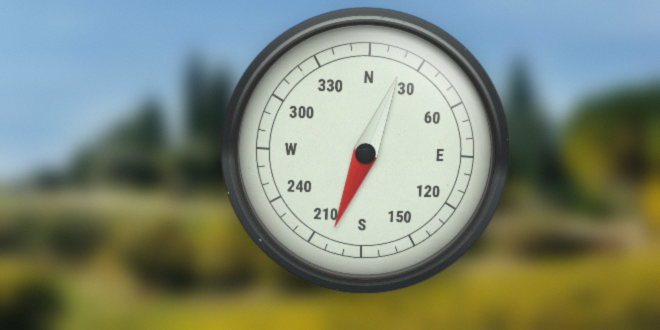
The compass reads 200 °
